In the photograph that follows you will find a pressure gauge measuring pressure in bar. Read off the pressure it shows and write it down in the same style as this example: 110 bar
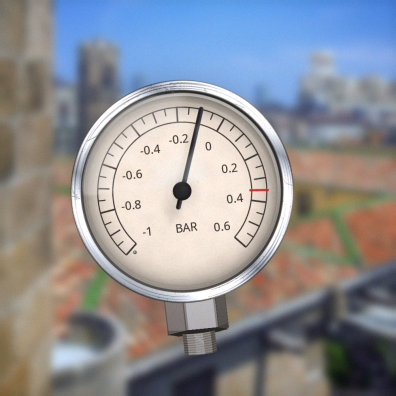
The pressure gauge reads -0.1 bar
